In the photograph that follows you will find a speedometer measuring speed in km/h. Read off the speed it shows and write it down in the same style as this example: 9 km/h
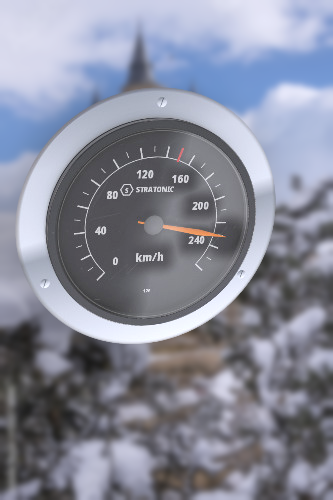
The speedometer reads 230 km/h
